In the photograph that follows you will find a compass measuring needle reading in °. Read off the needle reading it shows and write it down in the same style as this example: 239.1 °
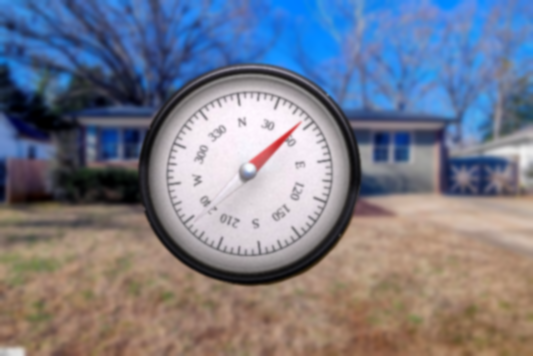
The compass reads 55 °
